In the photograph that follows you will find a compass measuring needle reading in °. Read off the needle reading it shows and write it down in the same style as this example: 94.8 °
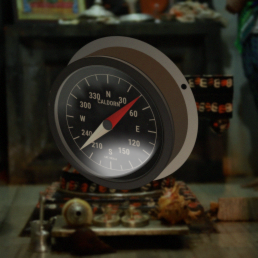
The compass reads 45 °
